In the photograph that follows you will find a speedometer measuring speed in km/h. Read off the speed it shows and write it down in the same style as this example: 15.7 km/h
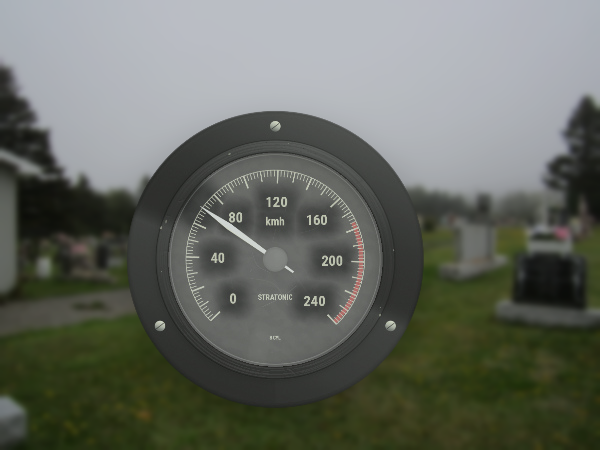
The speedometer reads 70 km/h
